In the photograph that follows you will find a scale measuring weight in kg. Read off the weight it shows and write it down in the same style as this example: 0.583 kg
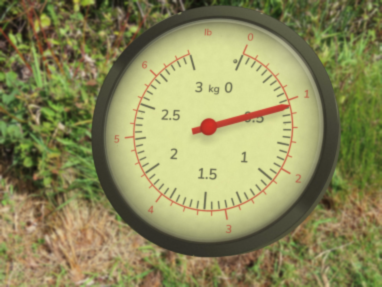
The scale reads 0.5 kg
